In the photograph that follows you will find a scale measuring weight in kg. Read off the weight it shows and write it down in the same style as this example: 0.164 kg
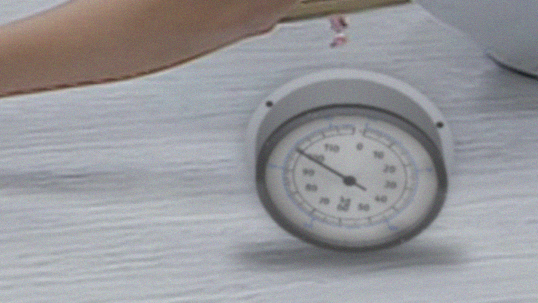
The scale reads 100 kg
